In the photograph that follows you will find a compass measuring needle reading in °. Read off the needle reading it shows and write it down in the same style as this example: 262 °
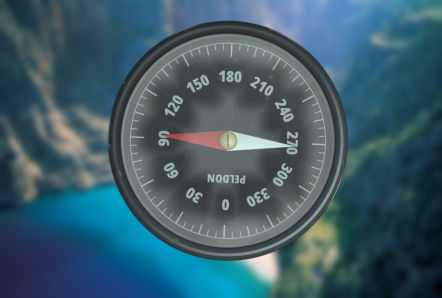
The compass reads 92.5 °
